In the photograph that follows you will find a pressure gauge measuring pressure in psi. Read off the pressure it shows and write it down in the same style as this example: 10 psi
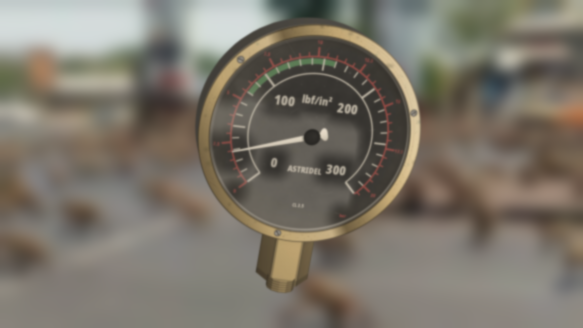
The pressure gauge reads 30 psi
